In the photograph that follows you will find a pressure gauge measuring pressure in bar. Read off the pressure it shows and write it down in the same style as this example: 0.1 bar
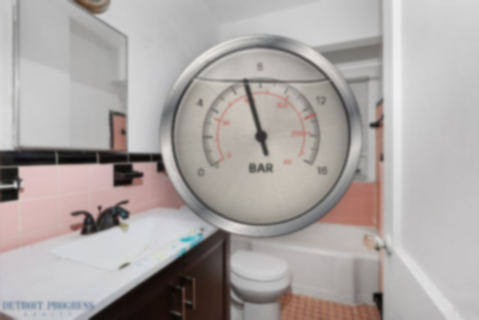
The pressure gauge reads 7 bar
